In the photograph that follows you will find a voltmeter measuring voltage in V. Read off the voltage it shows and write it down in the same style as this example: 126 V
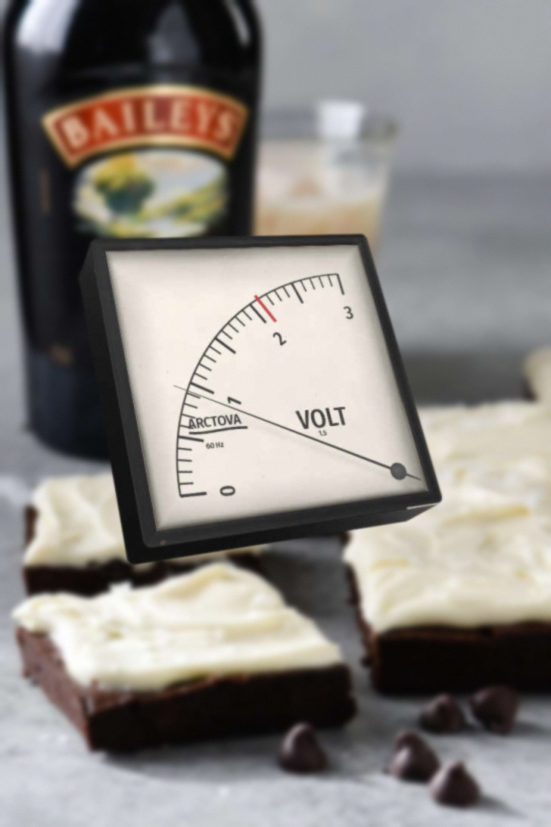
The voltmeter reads 0.9 V
